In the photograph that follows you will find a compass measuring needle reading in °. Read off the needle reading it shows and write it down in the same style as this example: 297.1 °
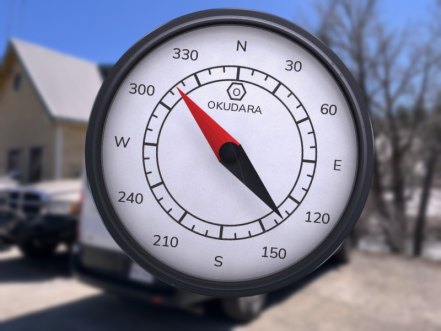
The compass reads 315 °
